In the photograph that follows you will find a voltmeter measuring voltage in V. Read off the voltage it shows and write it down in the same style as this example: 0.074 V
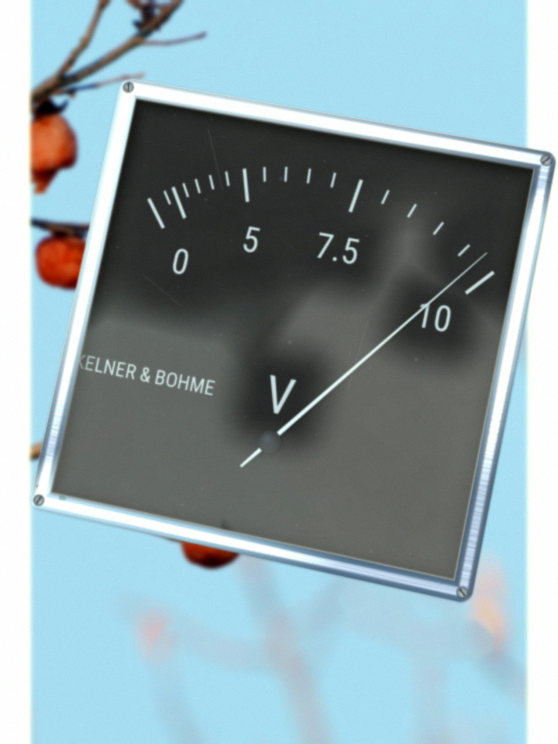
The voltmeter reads 9.75 V
